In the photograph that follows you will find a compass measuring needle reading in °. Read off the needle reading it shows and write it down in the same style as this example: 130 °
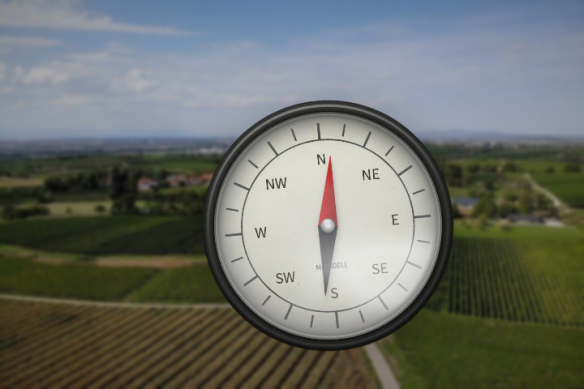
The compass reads 7.5 °
